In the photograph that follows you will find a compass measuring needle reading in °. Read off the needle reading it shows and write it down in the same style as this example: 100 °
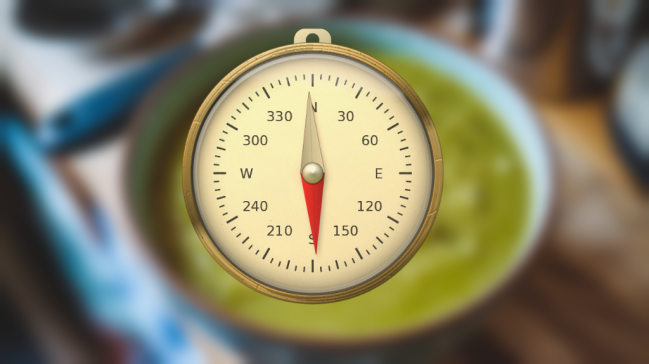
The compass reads 177.5 °
